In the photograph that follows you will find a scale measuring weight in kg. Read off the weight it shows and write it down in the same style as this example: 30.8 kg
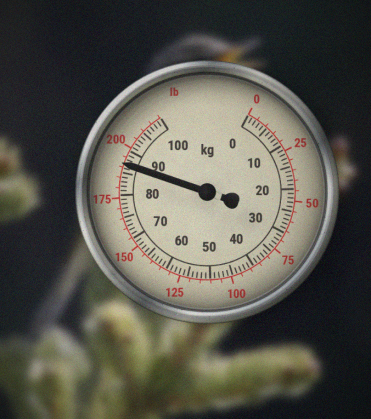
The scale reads 87 kg
